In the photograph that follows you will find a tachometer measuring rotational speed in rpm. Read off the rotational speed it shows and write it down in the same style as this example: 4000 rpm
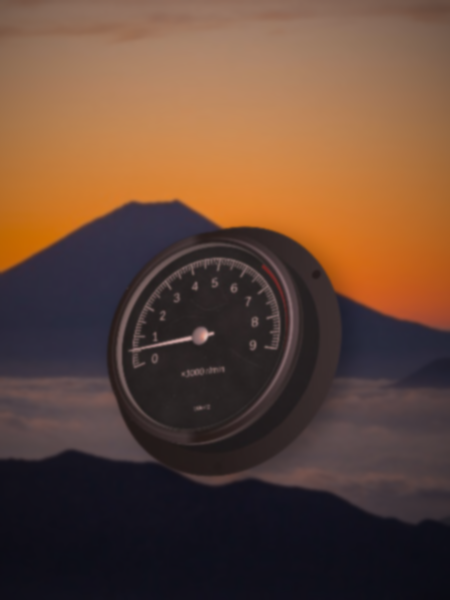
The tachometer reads 500 rpm
